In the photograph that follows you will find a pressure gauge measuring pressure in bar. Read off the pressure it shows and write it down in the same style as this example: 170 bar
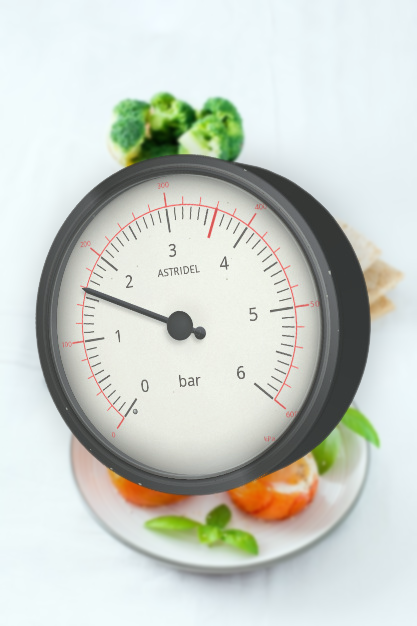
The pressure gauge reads 1.6 bar
